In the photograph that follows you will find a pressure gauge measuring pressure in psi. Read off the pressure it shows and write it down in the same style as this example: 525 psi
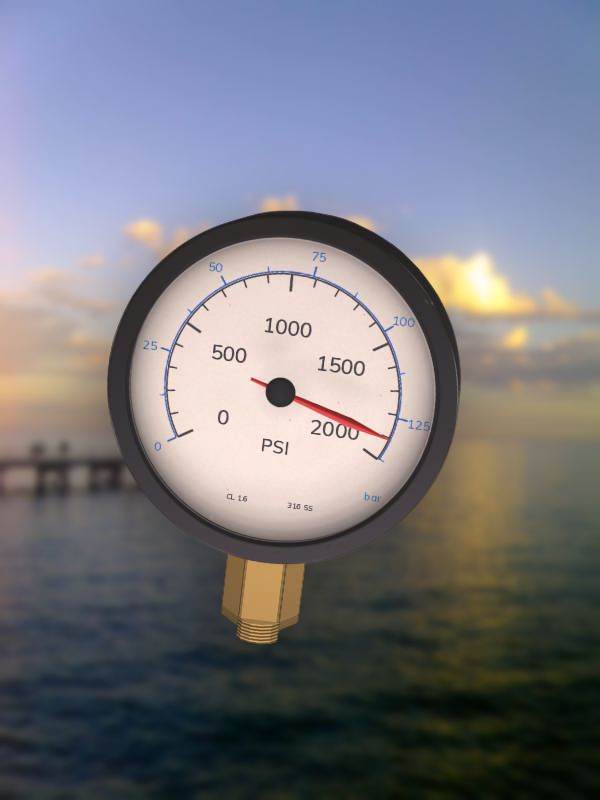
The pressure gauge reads 1900 psi
